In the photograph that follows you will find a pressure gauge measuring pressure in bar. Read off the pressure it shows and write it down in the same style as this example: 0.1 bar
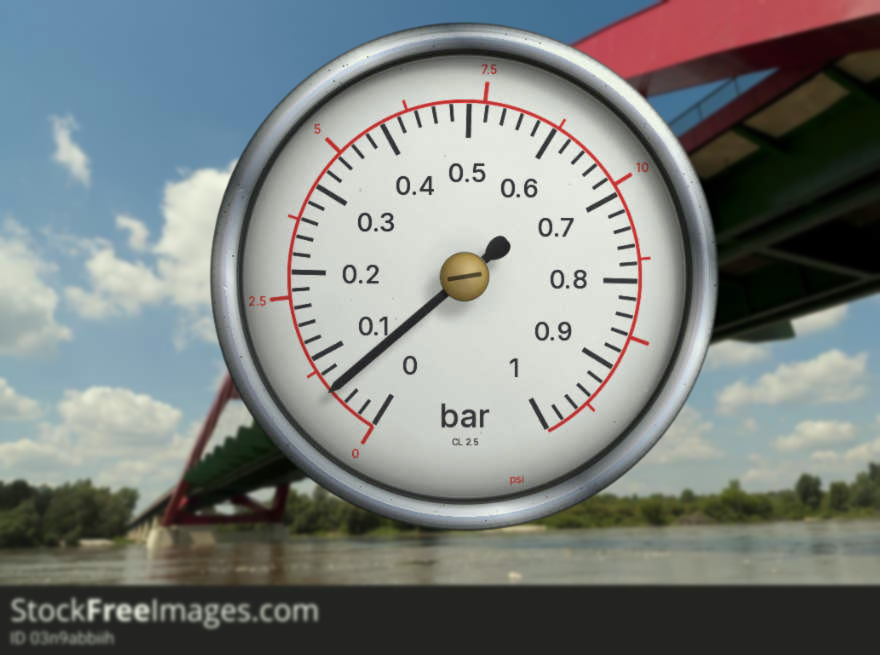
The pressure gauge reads 0.06 bar
